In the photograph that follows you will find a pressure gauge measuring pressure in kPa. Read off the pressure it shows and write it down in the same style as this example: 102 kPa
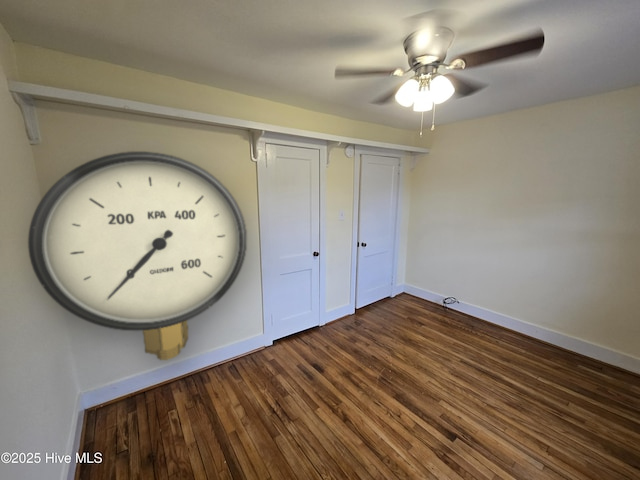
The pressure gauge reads 0 kPa
